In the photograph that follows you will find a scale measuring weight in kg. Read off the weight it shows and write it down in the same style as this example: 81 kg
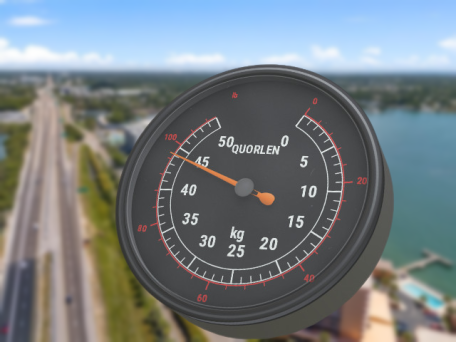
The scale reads 44 kg
